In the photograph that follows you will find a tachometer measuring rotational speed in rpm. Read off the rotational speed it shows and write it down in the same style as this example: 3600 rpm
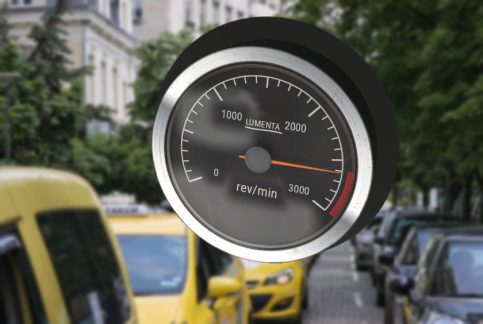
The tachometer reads 2600 rpm
